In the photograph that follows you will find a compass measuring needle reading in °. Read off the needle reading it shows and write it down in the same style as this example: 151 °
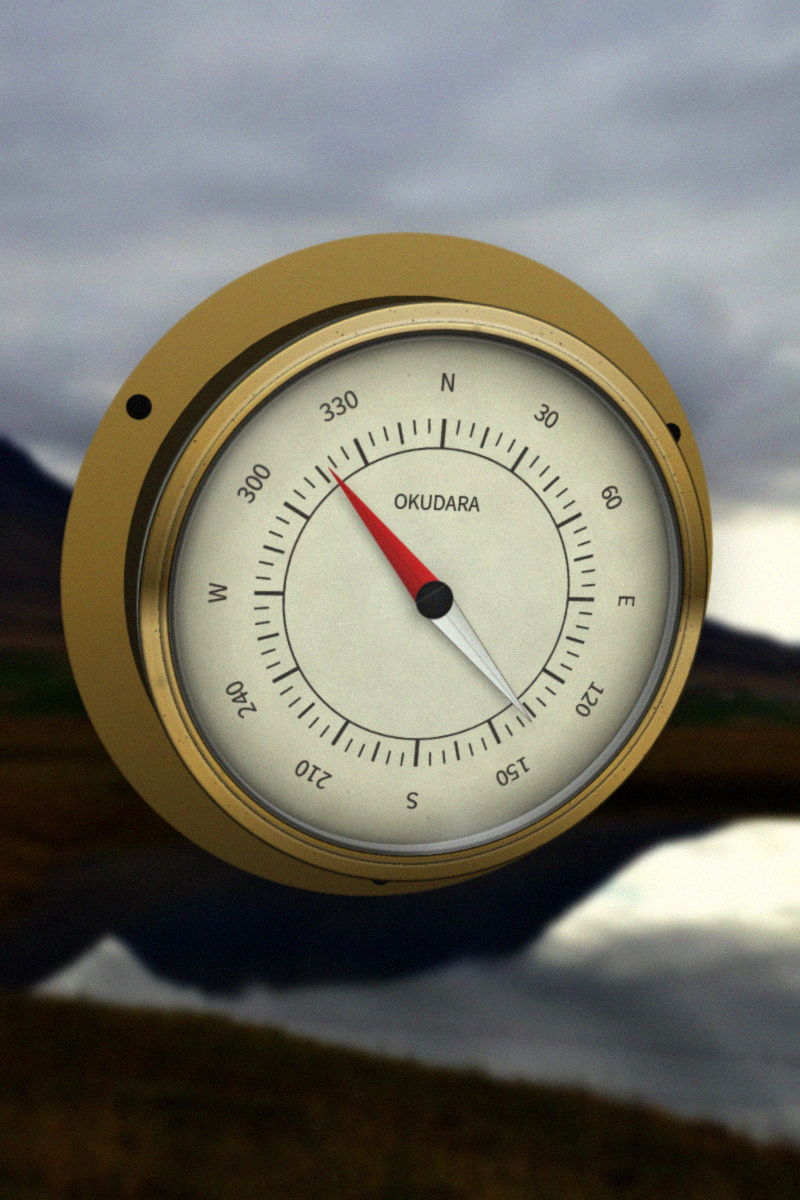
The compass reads 317.5 °
